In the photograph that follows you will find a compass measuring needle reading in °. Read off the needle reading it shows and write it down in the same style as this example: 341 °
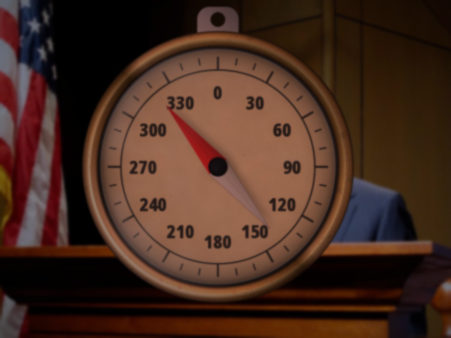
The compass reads 320 °
